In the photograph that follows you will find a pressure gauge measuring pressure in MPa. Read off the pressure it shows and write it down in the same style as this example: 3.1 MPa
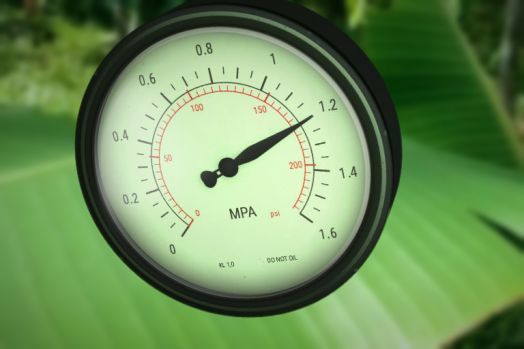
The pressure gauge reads 1.2 MPa
